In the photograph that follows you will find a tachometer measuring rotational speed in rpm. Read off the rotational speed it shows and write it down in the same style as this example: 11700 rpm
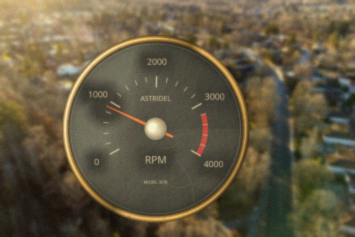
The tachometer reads 900 rpm
